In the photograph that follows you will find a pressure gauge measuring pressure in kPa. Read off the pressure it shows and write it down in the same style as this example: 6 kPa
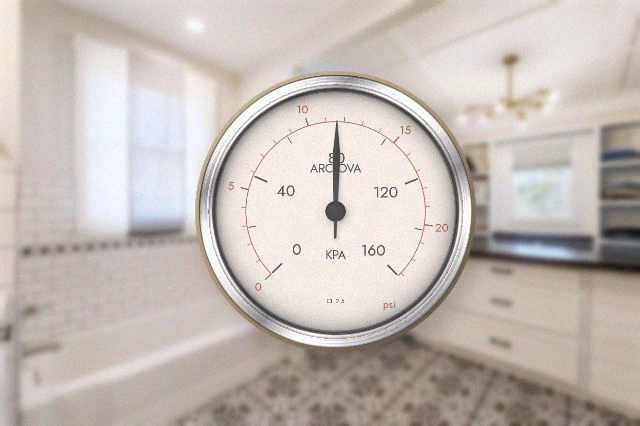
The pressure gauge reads 80 kPa
